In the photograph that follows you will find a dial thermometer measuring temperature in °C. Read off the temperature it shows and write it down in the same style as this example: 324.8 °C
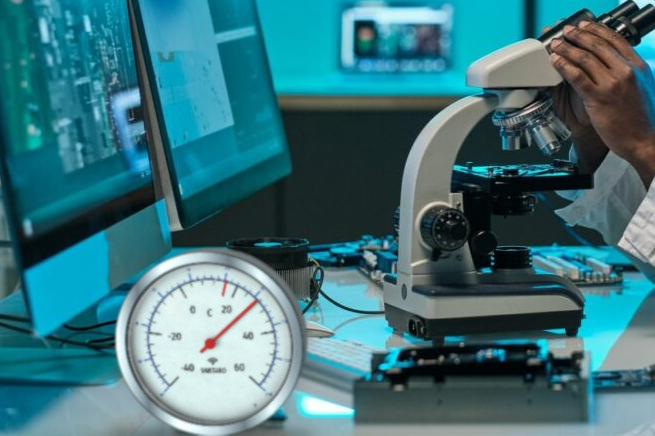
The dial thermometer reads 28 °C
